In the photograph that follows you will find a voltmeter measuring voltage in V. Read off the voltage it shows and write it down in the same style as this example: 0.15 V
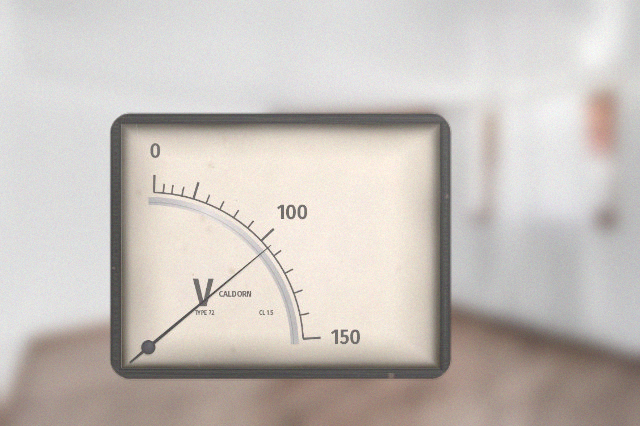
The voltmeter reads 105 V
